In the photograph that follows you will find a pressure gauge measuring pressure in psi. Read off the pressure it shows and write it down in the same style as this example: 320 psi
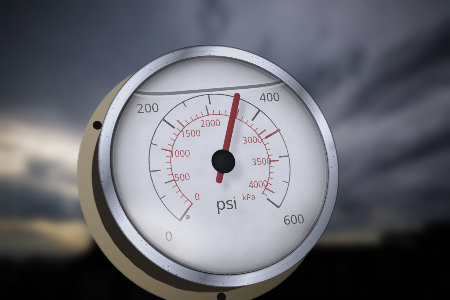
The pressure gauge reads 350 psi
